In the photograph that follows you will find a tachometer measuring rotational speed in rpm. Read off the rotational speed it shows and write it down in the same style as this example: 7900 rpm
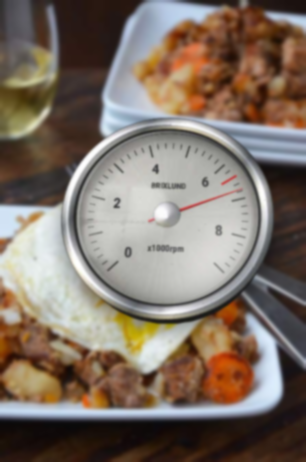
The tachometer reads 6800 rpm
